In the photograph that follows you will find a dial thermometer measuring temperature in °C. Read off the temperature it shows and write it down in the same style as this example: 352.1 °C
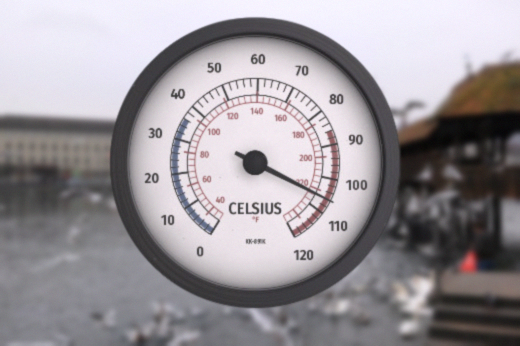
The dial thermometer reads 106 °C
